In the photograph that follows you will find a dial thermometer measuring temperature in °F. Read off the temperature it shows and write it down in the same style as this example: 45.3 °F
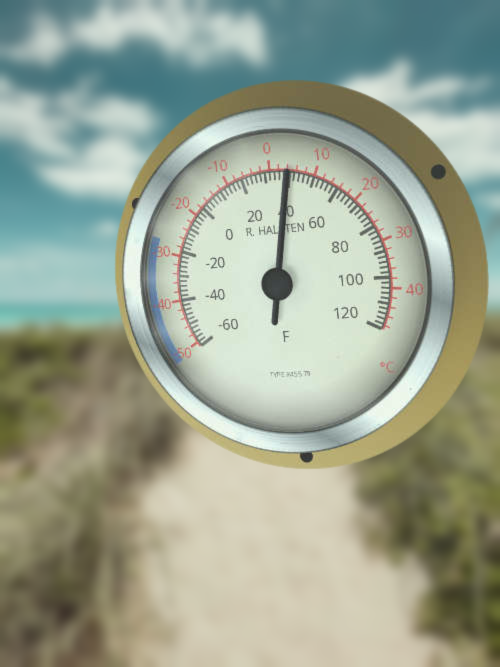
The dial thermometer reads 40 °F
